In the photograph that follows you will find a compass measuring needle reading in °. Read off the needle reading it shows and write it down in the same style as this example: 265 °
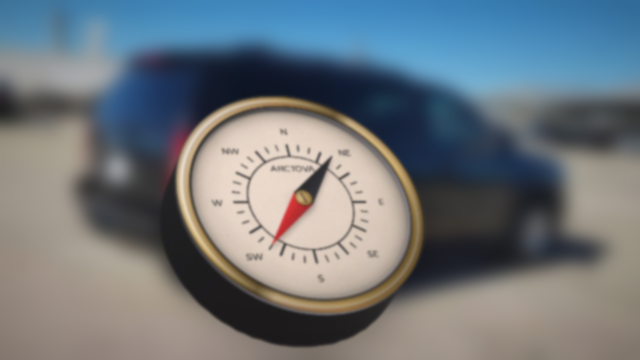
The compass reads 220 °
